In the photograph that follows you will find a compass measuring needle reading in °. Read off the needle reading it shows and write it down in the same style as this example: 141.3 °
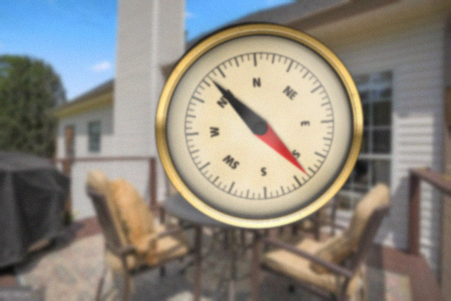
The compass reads 140 °
